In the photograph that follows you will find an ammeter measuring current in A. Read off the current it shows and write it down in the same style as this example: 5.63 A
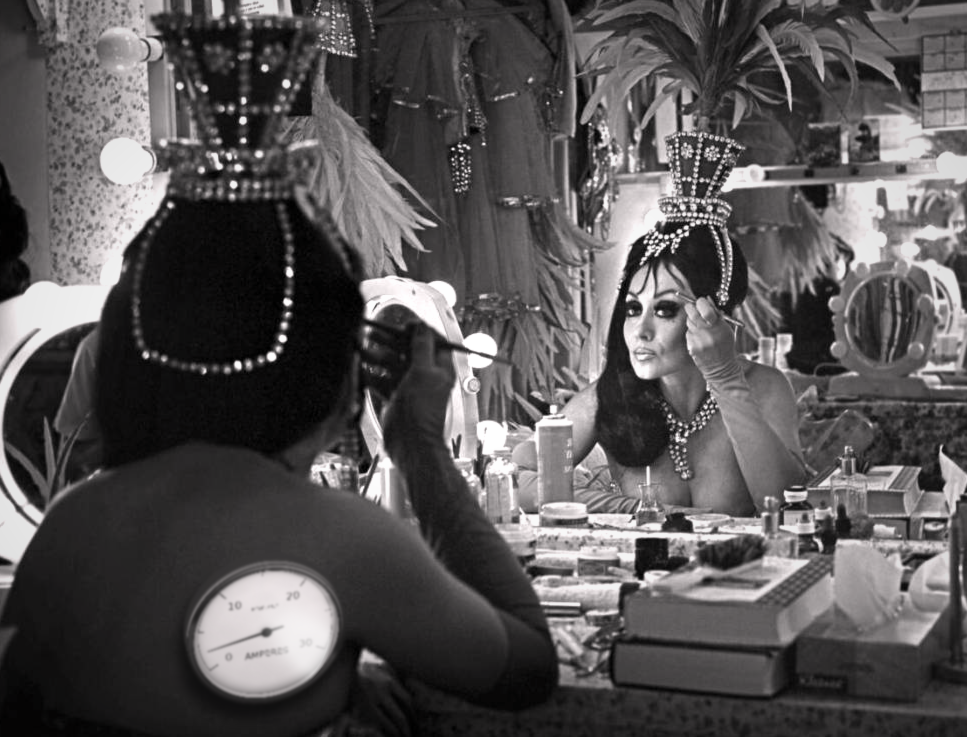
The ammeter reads 2.5 A
